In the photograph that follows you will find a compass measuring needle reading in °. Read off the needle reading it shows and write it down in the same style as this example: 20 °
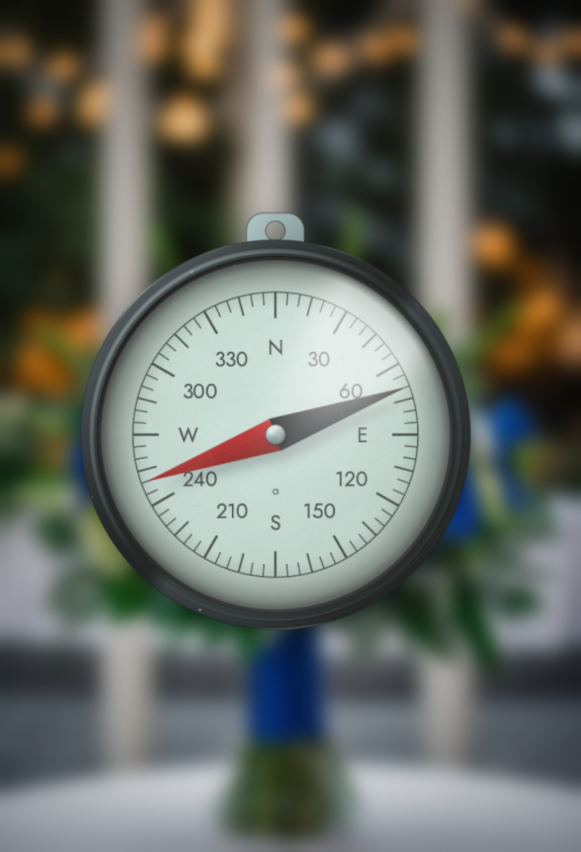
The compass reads 250 °
